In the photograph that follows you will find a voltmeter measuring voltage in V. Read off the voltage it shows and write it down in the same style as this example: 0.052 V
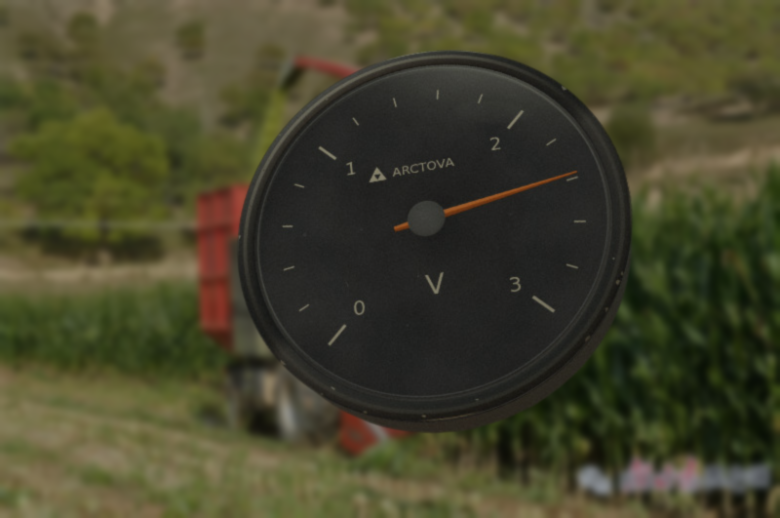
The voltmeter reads 2.4 V
